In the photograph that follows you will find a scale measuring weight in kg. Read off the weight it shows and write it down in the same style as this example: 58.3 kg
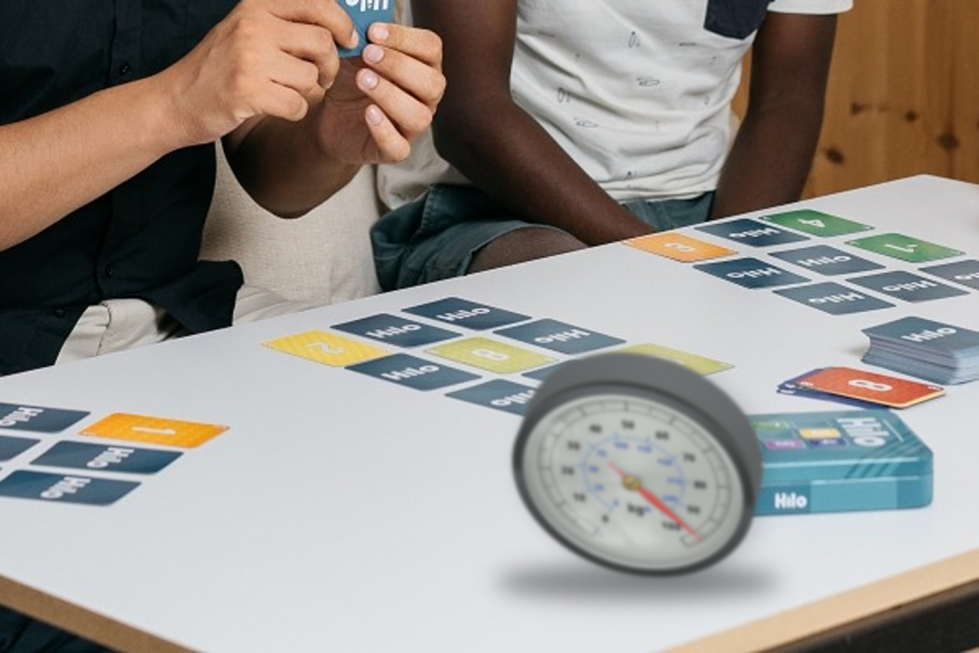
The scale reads 95 kg
